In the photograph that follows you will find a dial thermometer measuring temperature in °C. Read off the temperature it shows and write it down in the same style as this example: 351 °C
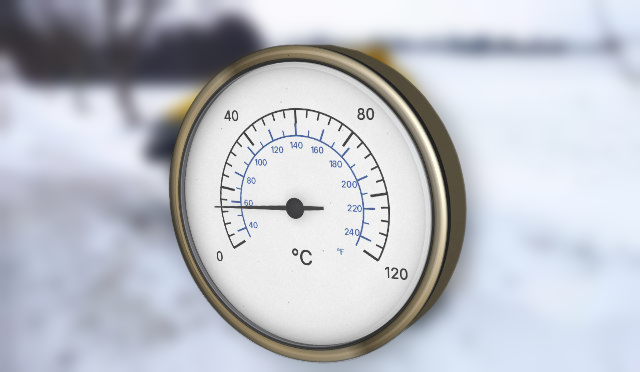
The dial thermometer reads 14 °C
